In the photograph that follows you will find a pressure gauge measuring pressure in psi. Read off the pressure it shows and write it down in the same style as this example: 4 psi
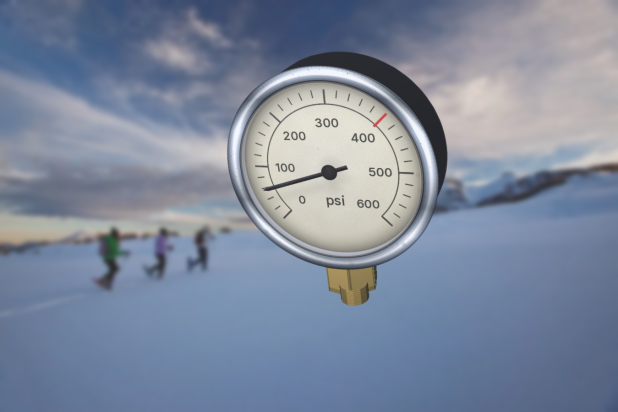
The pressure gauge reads 60 psi
